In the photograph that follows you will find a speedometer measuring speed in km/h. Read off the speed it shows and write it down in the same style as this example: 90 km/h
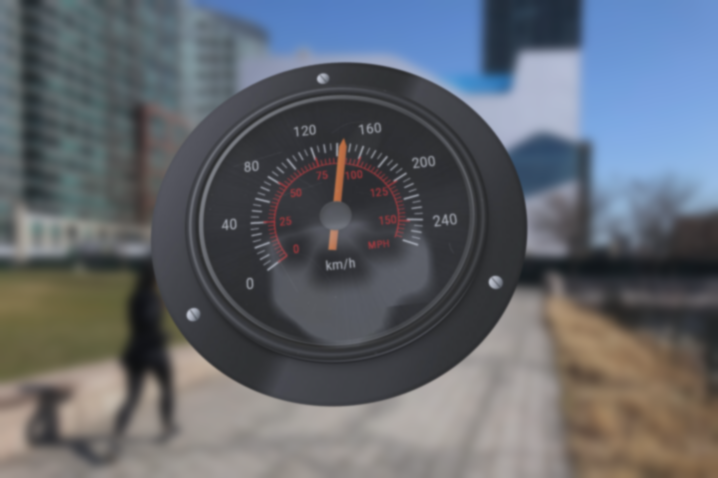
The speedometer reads 145 km/h
